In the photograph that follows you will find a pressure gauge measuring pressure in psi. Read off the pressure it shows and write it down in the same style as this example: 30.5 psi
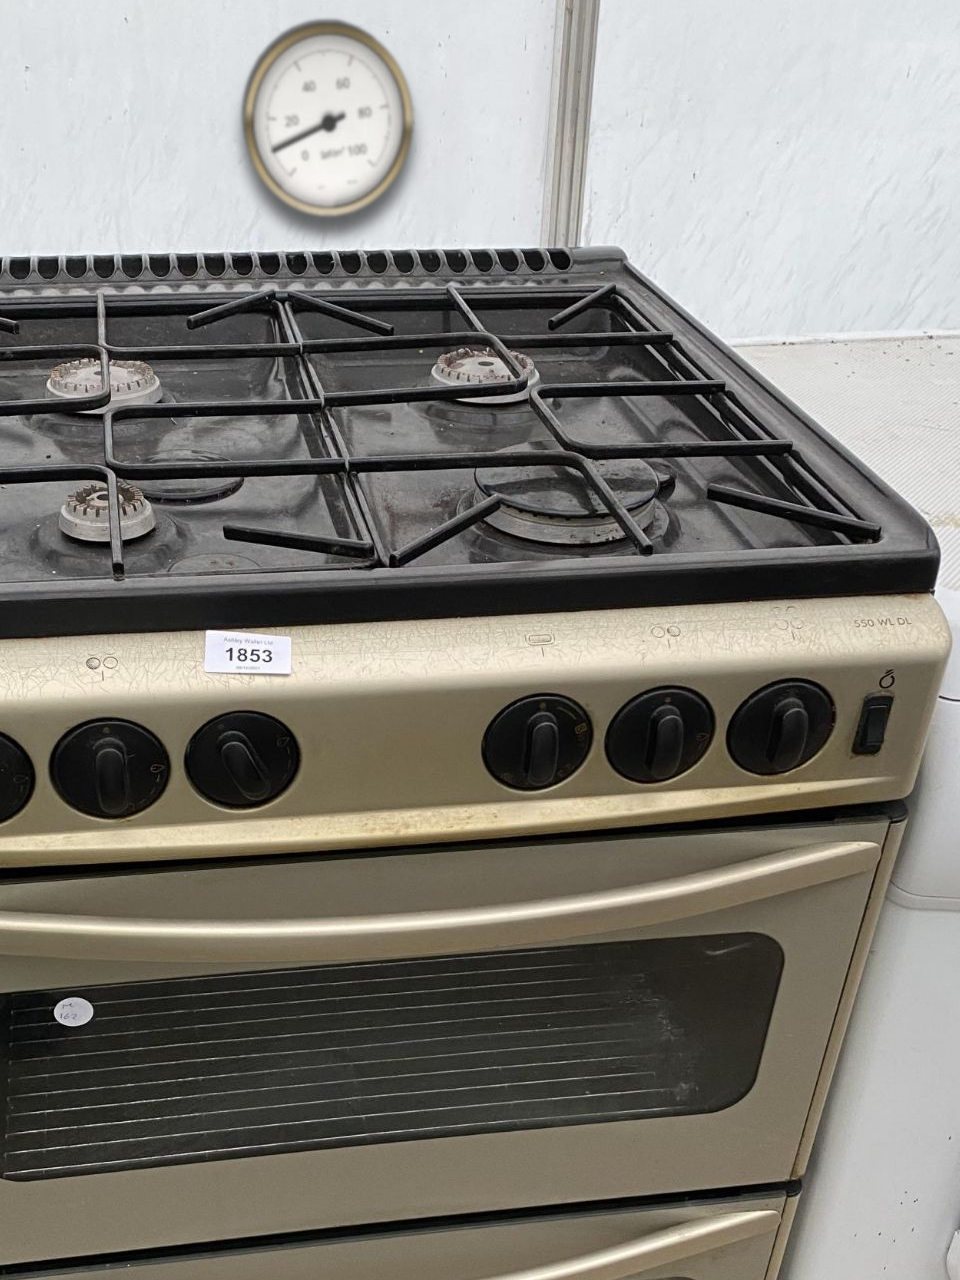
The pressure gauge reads 10 psi
